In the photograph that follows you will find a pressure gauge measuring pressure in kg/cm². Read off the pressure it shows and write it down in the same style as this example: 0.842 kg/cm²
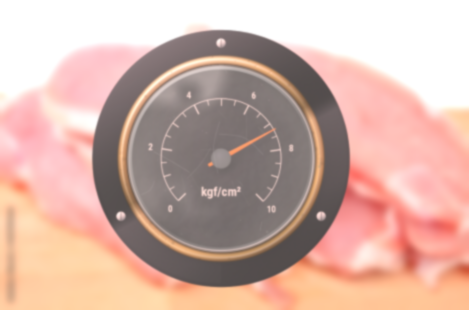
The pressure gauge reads 7.25 kg/cm²
